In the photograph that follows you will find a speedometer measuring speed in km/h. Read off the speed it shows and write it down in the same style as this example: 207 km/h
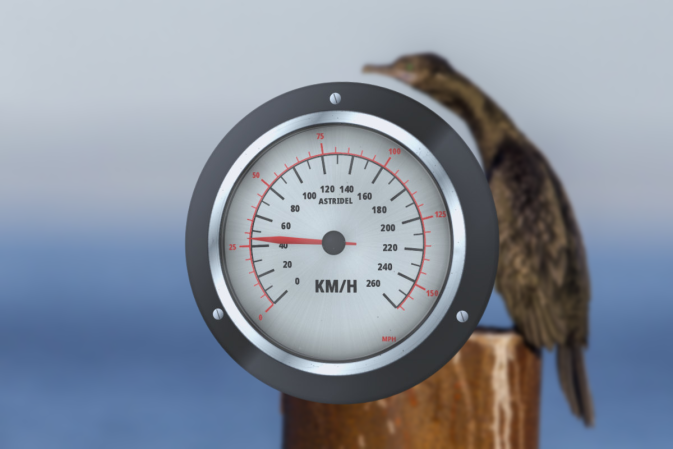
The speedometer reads 45 km/h
